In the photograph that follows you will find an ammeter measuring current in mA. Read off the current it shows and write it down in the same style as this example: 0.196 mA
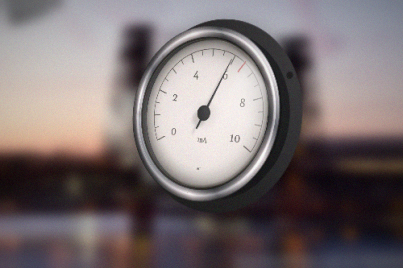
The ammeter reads 6 mA
